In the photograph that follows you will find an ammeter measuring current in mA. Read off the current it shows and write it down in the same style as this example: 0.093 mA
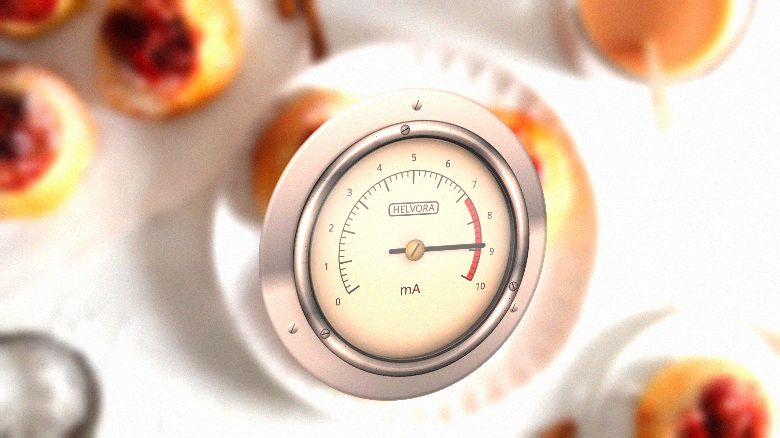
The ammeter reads 8.8 mA
